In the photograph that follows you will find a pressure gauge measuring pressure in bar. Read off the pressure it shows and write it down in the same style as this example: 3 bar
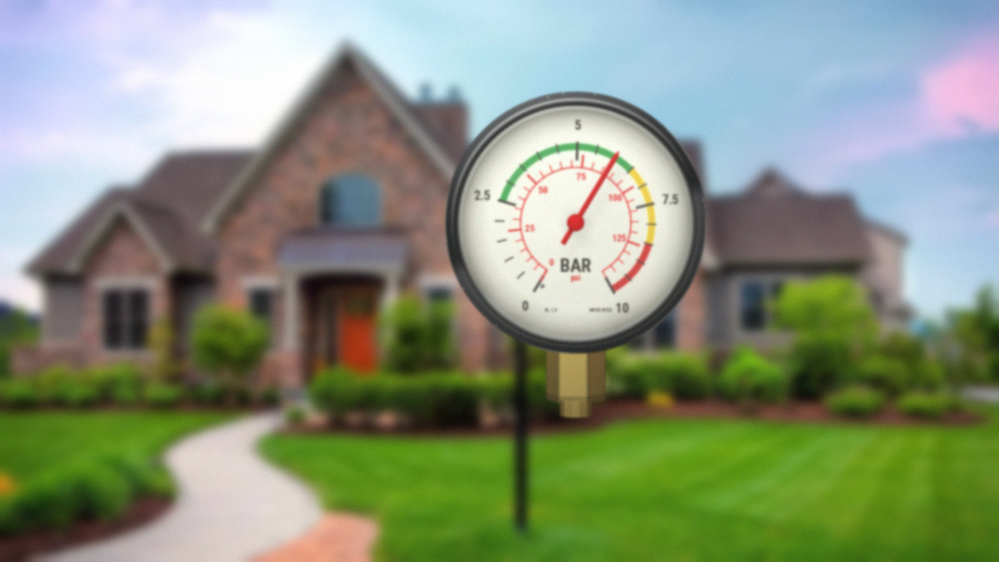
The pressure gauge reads 6 bar
